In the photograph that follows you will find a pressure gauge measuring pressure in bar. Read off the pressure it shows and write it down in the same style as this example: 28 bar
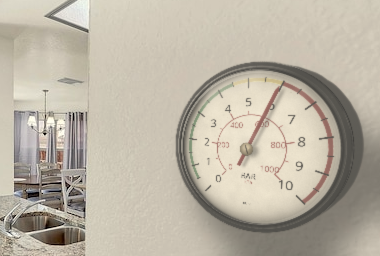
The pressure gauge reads 6 bar
